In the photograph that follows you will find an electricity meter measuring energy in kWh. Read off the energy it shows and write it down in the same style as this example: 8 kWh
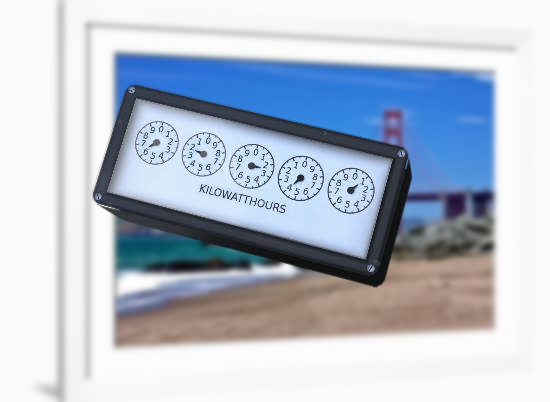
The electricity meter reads 62241 kWh
